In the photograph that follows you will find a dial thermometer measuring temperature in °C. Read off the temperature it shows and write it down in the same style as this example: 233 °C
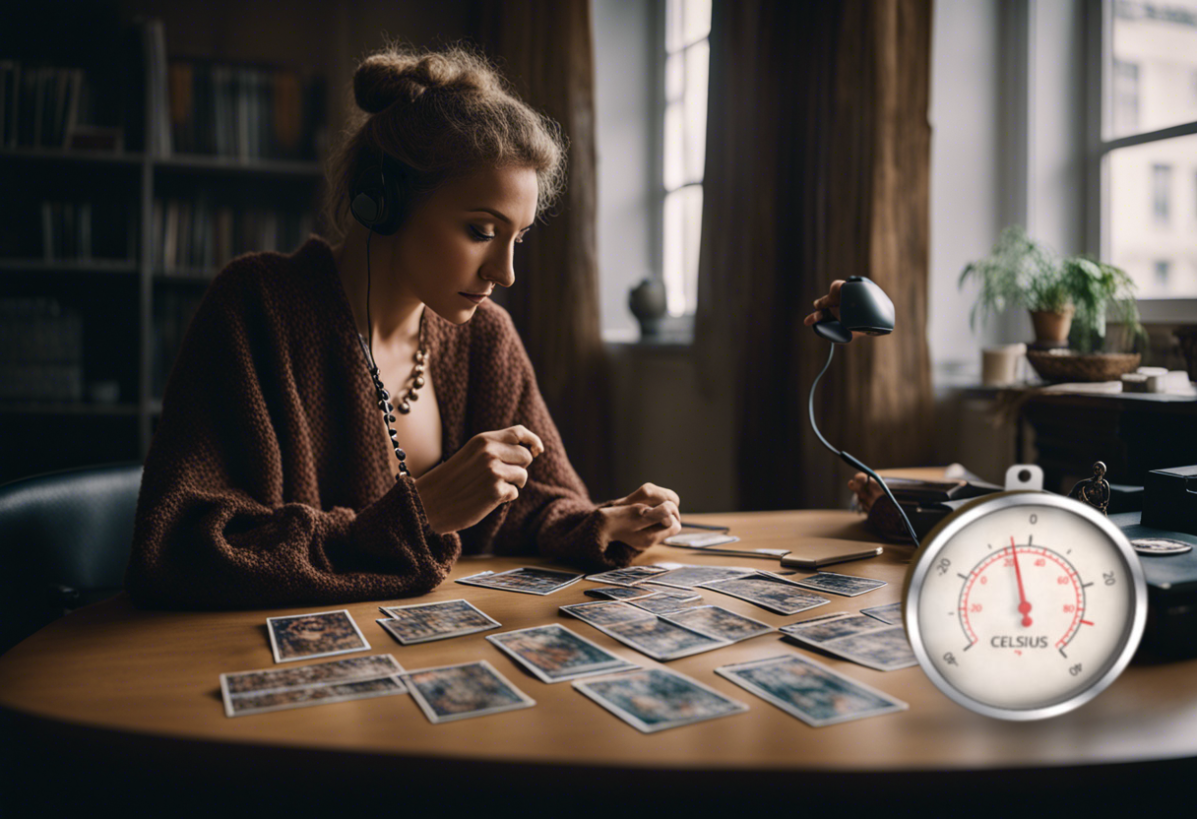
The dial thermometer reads -5 °C
